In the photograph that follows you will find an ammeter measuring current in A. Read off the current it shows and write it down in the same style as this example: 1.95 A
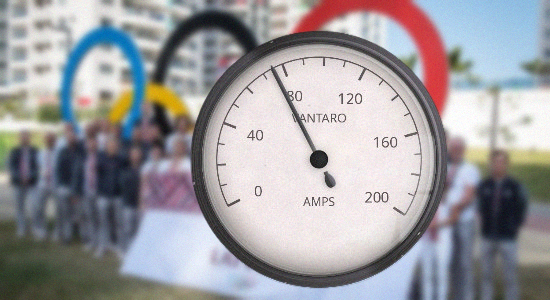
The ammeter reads 75 A
